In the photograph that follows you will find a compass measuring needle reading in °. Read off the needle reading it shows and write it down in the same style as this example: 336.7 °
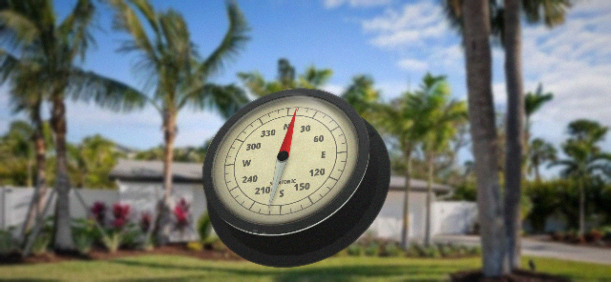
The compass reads 10 °
